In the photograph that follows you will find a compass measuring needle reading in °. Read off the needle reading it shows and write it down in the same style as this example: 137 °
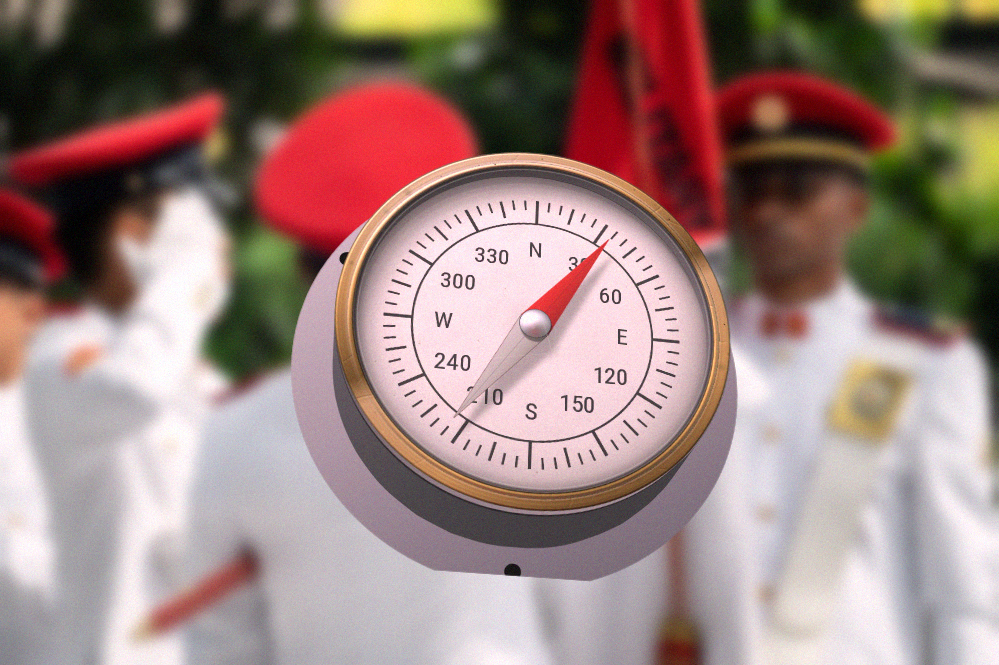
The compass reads 35 °
